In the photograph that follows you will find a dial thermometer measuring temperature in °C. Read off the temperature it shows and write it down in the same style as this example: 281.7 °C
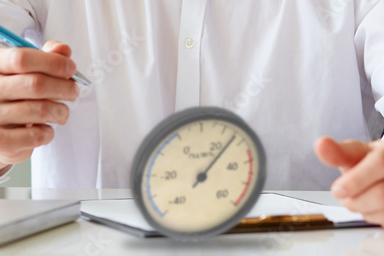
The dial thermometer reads 25 °C
